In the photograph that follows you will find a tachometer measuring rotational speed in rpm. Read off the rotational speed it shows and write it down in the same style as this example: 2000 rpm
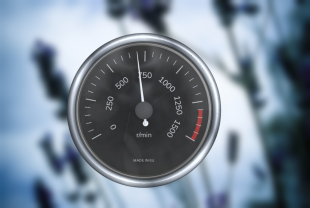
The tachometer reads 700 rpm
